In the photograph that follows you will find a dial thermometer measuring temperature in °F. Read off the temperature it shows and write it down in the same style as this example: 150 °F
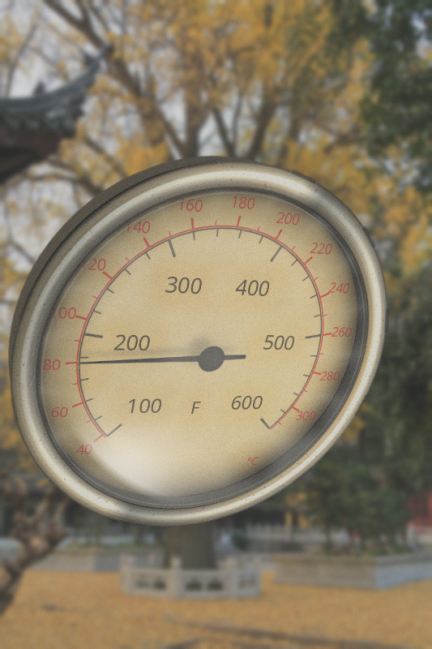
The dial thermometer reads 180 °F
